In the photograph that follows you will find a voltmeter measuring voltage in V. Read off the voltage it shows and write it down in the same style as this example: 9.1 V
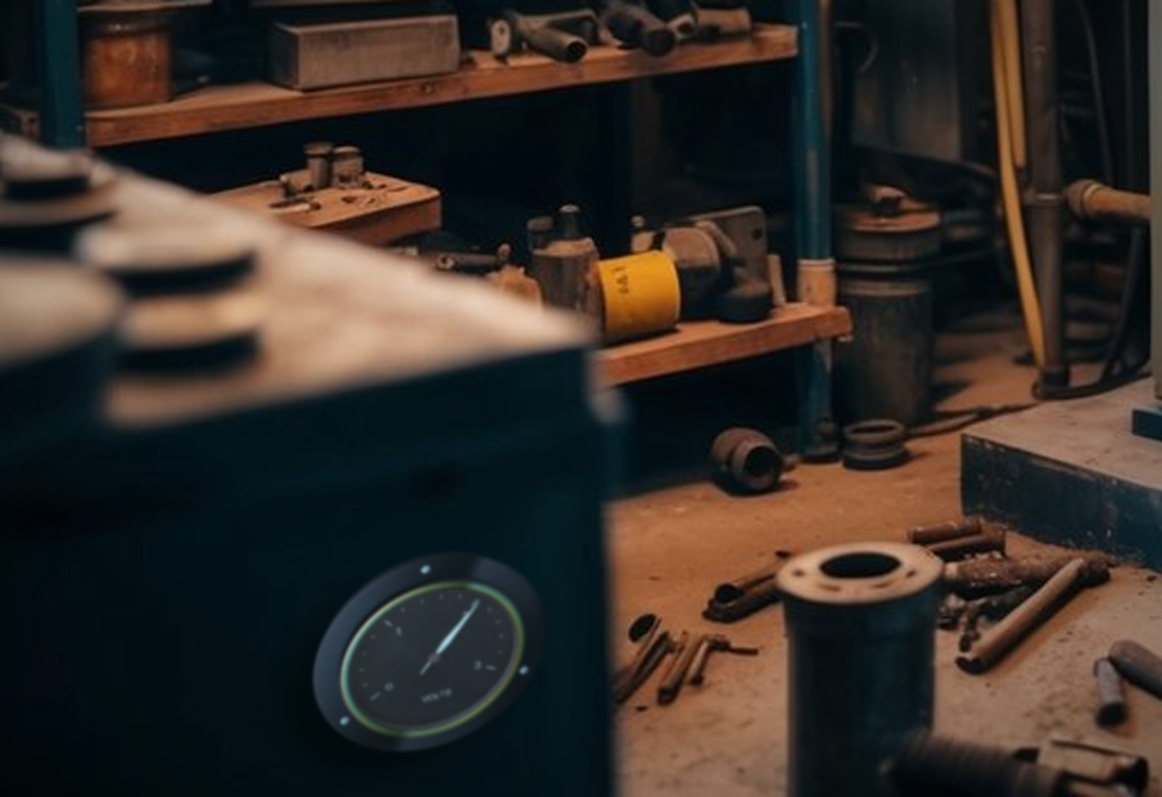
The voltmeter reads 2 V
